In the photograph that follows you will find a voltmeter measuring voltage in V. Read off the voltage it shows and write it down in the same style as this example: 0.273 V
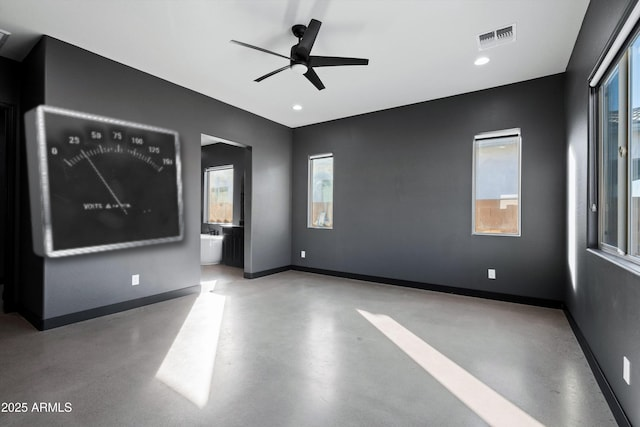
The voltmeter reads 25 V
